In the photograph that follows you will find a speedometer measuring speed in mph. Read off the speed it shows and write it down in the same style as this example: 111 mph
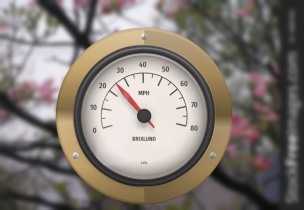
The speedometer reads 25 mph
